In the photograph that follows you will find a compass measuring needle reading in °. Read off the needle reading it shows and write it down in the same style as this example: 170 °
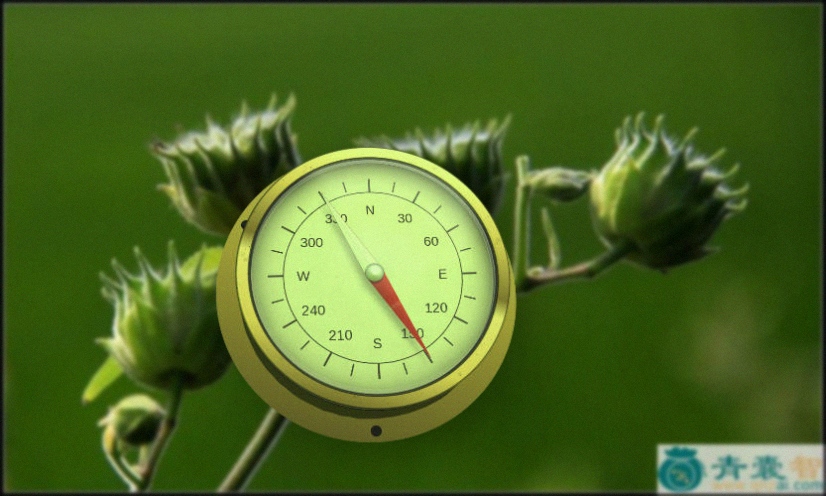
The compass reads 150 °
